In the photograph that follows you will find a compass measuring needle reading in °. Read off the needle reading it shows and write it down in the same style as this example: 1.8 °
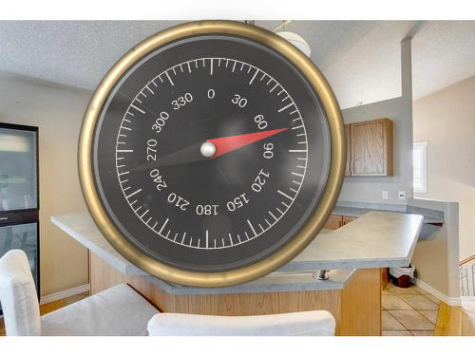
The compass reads 75 °
